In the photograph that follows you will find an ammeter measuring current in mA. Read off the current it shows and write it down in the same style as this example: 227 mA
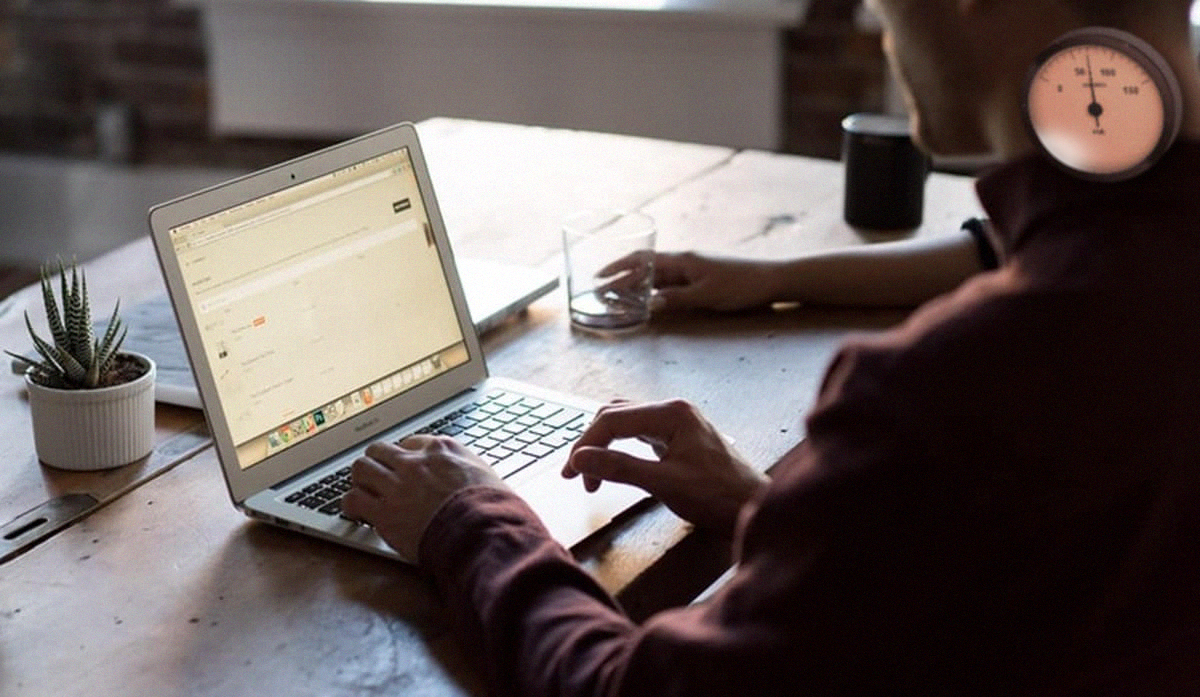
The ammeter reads 70 mA
